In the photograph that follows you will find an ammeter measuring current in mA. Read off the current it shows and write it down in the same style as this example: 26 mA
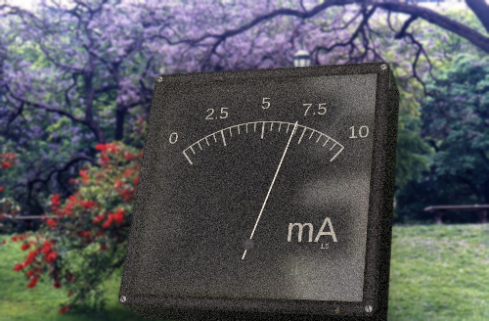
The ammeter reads 7 mA
